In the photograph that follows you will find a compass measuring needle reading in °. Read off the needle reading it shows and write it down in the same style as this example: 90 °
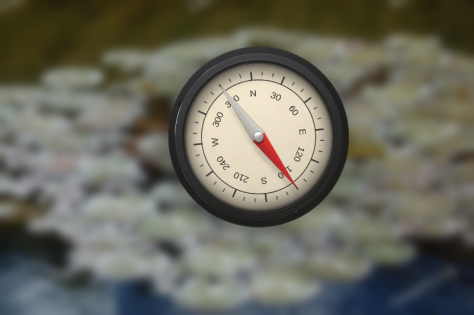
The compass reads 150 °
